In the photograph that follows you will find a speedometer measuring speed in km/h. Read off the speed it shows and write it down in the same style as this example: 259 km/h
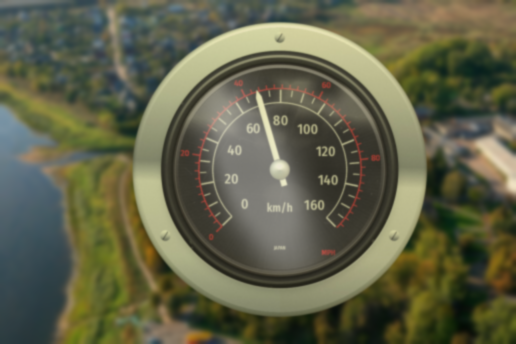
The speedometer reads 70 km/h
